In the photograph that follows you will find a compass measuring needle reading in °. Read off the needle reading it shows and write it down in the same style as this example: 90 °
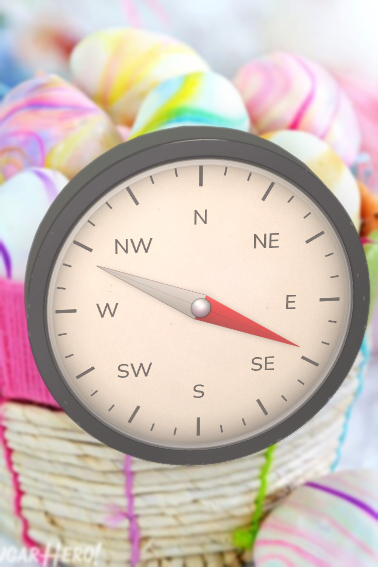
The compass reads 115 °
